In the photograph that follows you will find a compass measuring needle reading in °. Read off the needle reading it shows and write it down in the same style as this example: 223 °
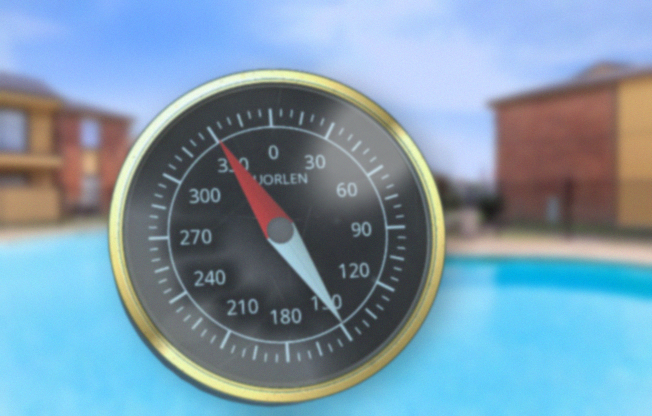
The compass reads 330 °
